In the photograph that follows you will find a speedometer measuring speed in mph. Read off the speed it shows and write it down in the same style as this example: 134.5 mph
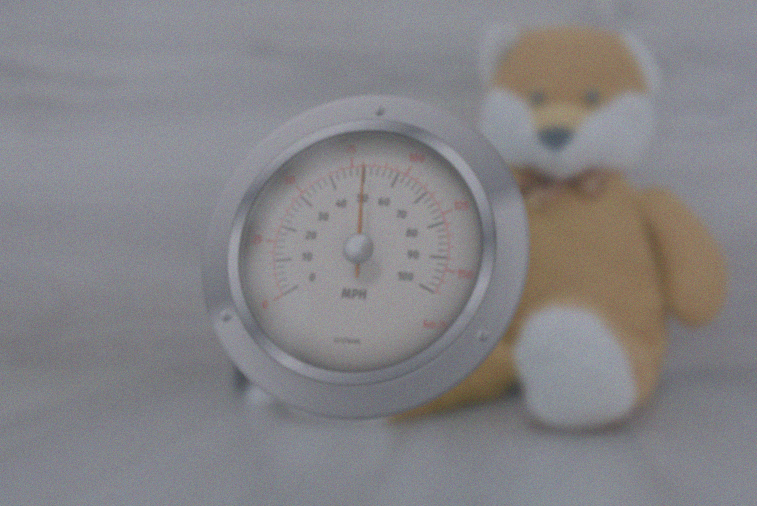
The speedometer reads 50 mph
